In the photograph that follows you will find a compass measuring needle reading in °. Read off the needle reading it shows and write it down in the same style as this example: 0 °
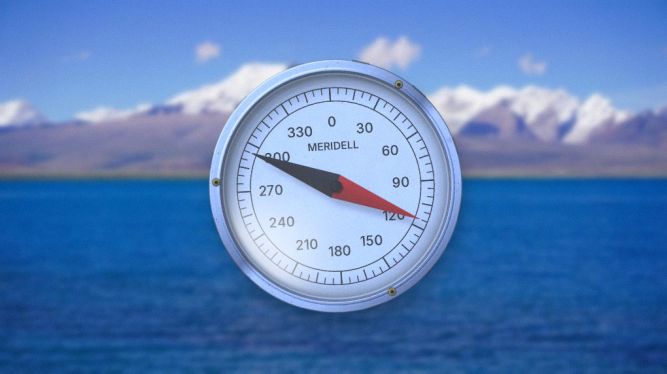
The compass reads 115 °
